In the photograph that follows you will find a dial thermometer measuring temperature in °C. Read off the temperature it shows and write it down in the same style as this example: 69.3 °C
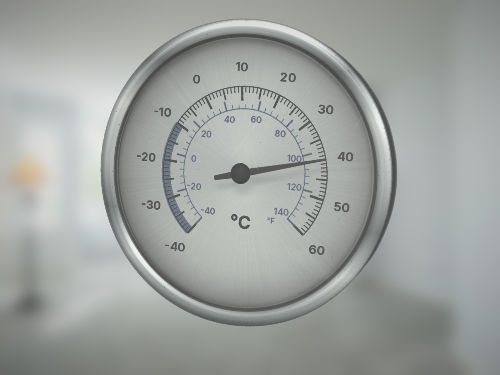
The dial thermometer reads 40 °C
